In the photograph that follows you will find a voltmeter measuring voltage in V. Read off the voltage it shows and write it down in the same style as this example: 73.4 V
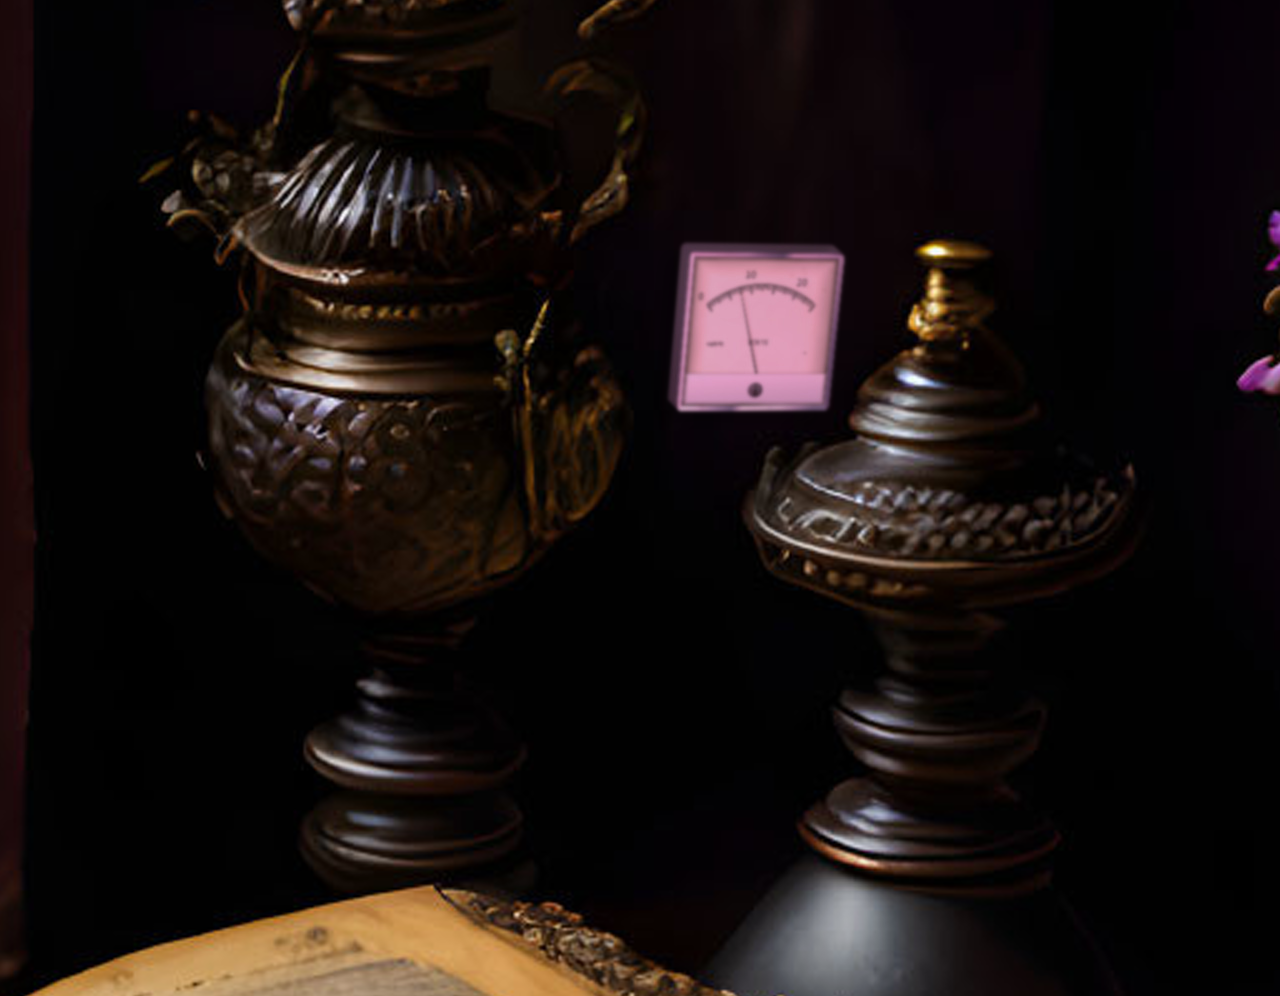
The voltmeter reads 7.5 V
